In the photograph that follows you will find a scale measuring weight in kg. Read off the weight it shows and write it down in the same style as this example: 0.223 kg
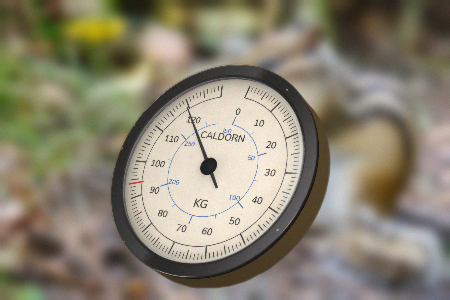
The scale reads 120 kg
